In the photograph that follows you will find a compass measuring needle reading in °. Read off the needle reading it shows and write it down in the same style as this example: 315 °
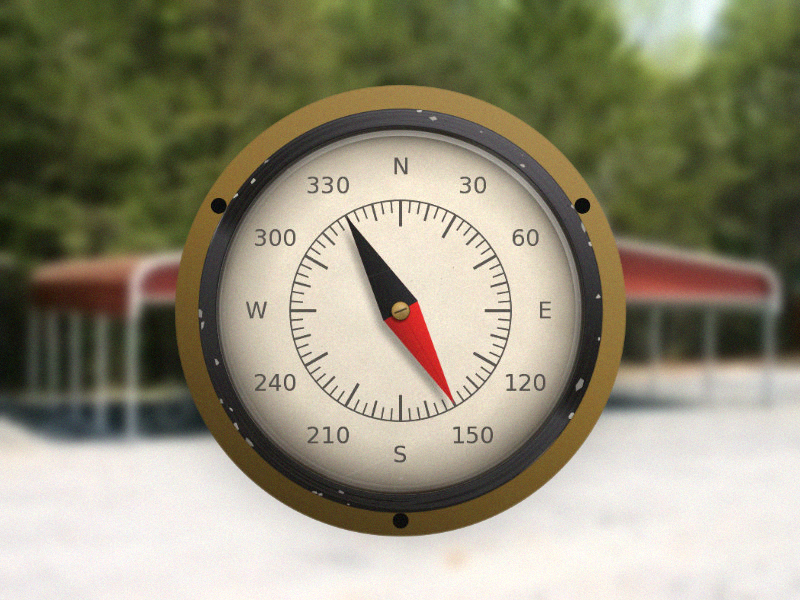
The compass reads 150 °
